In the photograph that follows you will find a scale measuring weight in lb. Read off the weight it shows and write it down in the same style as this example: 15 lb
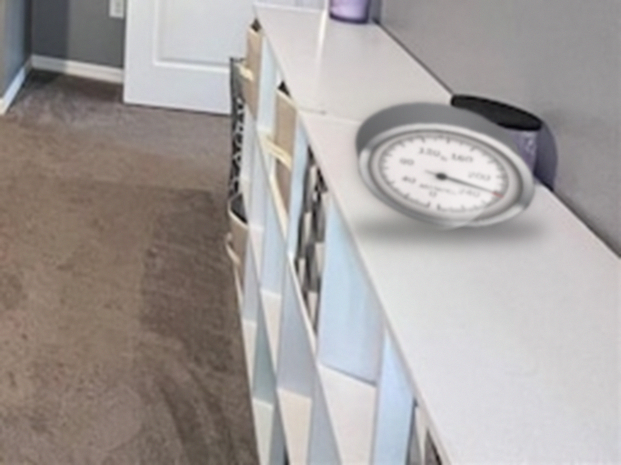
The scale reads 220 lb
